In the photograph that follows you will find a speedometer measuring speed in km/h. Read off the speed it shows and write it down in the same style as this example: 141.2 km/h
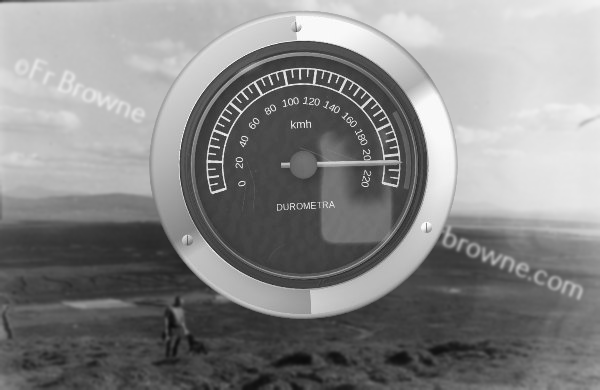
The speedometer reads 205 km/h
